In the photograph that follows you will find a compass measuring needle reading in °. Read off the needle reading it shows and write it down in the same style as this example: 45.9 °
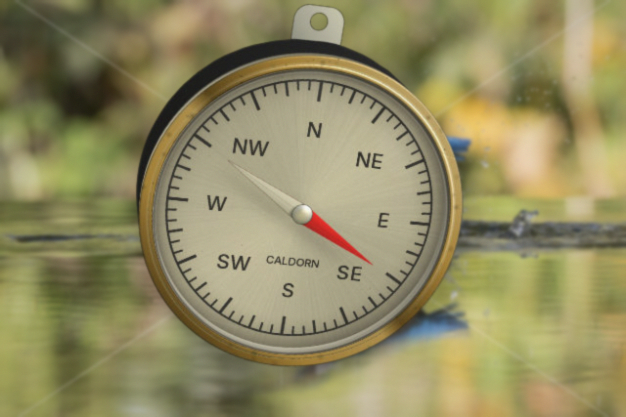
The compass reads 120 °
